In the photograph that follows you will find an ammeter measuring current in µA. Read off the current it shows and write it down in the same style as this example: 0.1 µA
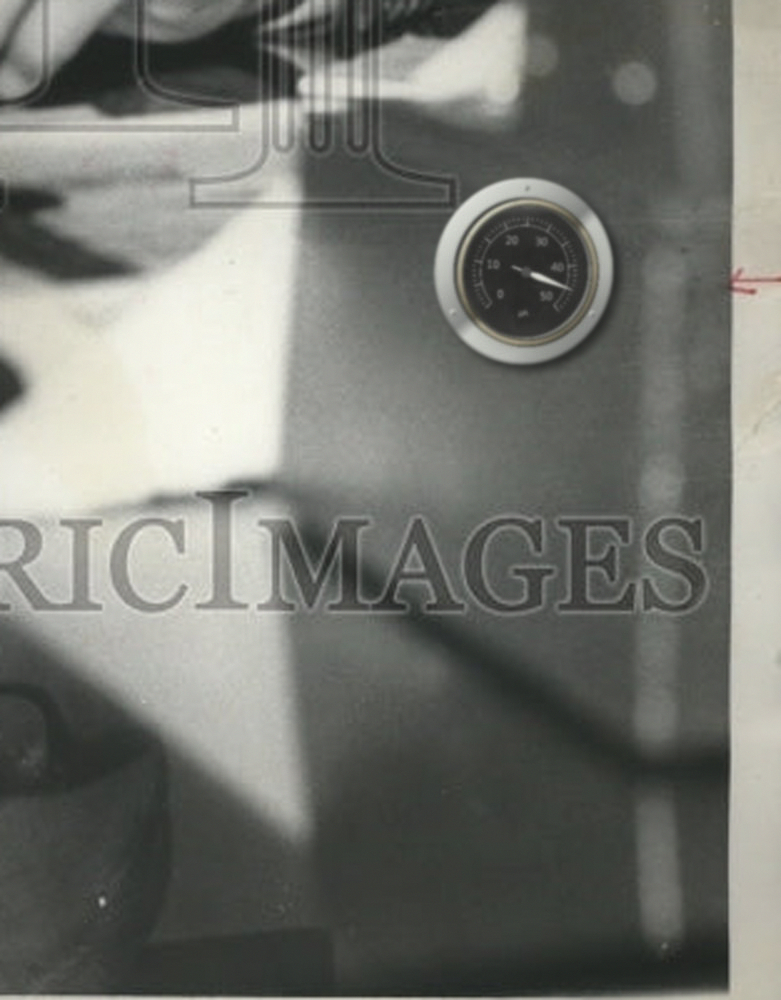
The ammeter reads 45 µA
